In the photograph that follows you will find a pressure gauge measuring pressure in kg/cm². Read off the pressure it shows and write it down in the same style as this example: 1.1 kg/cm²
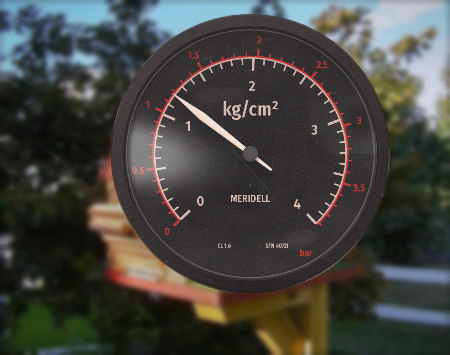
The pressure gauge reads 1.2 kg/cm²
